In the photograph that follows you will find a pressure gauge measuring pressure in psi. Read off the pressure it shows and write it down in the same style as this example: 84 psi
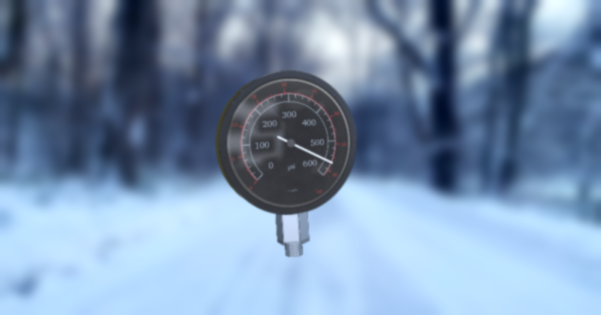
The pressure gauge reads 560 psi
